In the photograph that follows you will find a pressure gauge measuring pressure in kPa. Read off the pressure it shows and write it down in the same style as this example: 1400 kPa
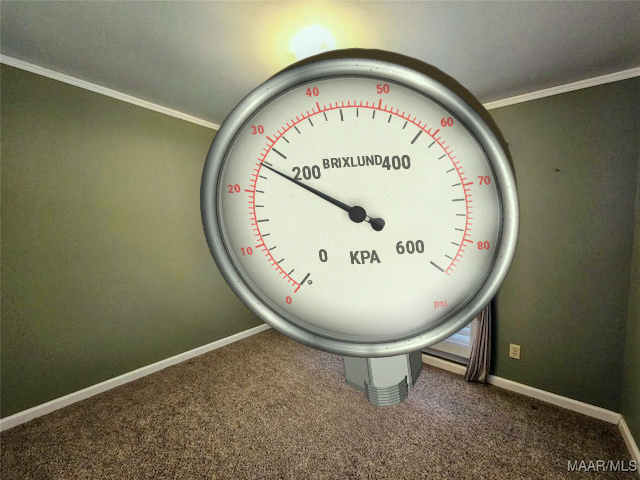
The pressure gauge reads 180 kPa
